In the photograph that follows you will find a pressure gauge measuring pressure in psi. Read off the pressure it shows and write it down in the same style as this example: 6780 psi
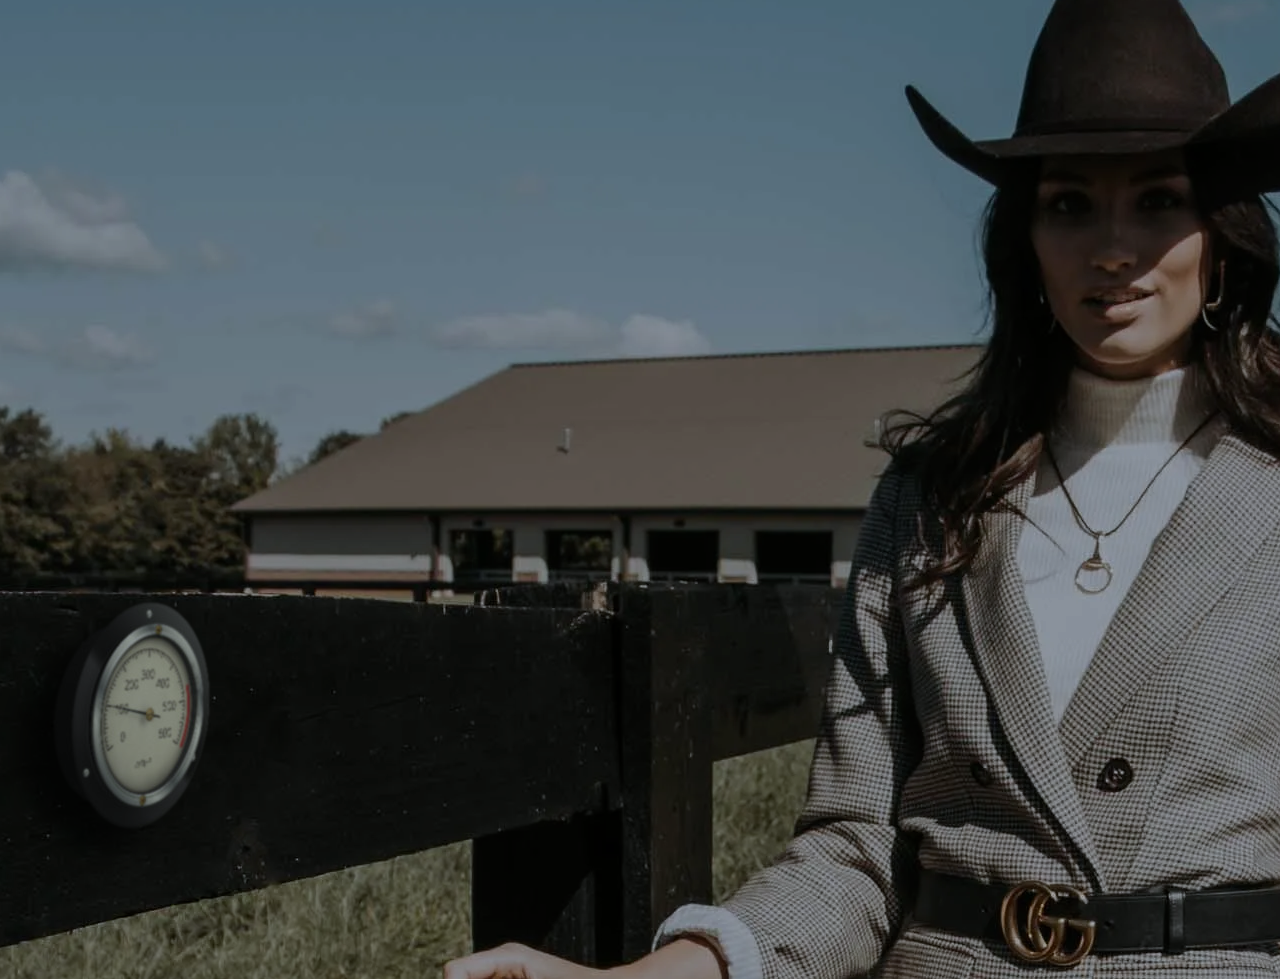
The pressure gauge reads 100 psi
